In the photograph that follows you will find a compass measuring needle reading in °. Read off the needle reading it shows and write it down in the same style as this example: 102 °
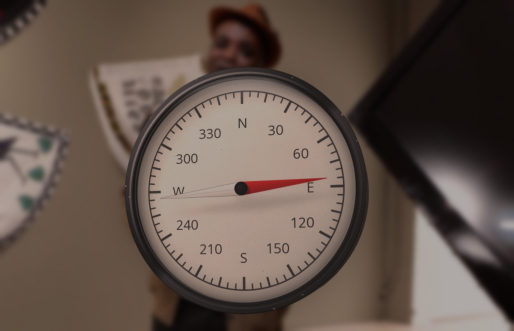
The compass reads 85 °
